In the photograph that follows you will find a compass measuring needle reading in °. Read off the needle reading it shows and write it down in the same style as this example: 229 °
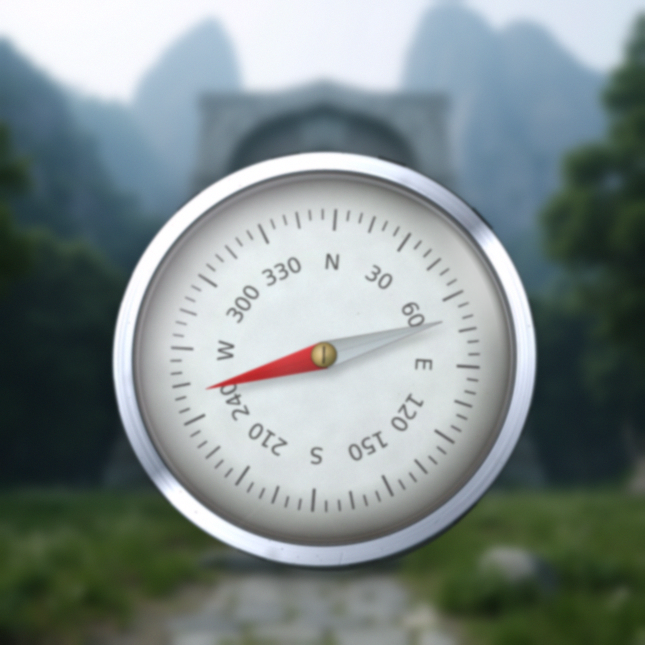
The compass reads 250 °
